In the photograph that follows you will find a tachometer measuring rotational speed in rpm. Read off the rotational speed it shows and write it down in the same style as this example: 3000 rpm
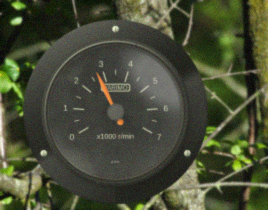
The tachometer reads 2750 rpm
